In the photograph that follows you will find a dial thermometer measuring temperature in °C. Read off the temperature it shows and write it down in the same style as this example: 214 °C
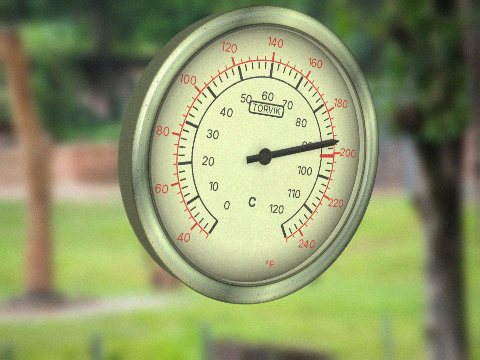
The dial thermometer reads 90 °C
